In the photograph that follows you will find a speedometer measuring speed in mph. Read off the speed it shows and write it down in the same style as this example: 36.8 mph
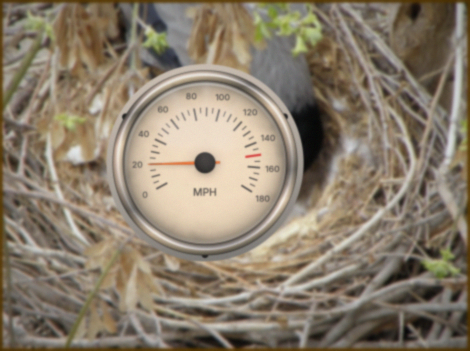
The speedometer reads 20 mph
